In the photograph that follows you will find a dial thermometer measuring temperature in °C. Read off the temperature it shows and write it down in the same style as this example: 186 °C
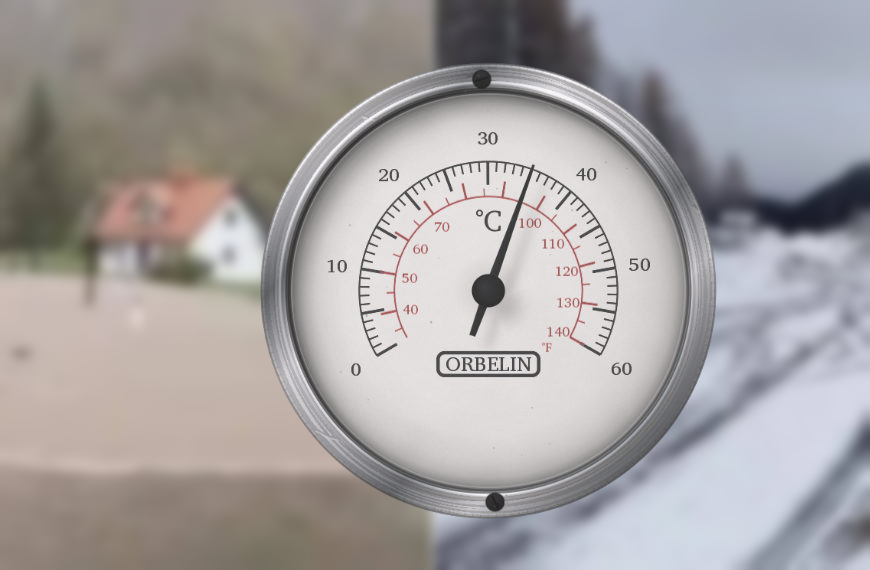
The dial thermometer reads 35 °C
